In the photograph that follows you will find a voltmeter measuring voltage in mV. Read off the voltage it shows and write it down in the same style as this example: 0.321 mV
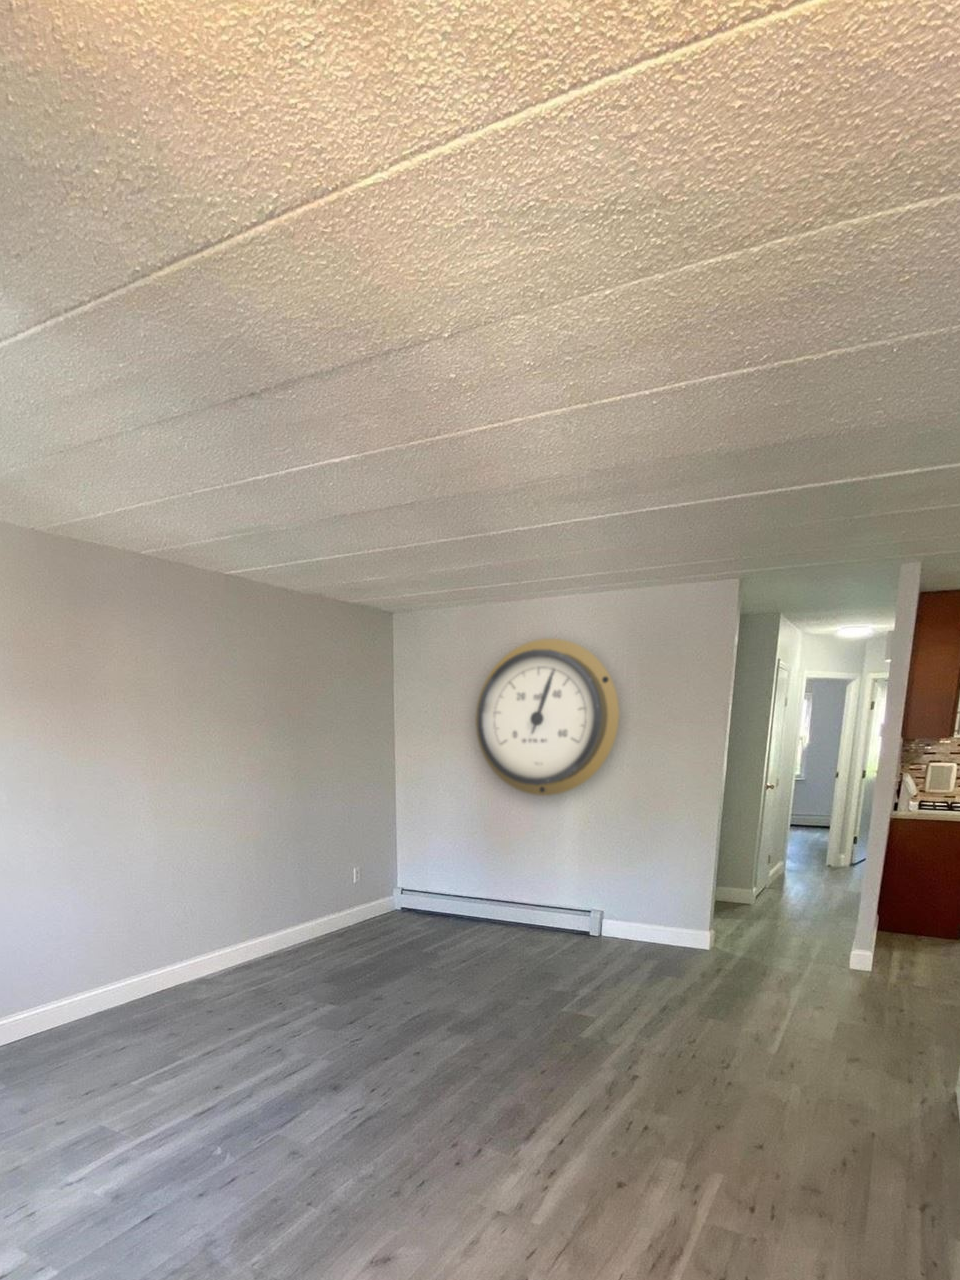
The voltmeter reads 35 mV
